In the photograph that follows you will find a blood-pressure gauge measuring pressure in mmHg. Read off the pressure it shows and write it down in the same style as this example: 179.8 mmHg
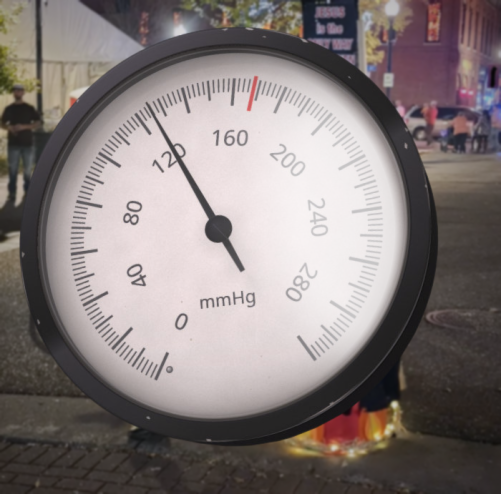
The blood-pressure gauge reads 126 mmHg
